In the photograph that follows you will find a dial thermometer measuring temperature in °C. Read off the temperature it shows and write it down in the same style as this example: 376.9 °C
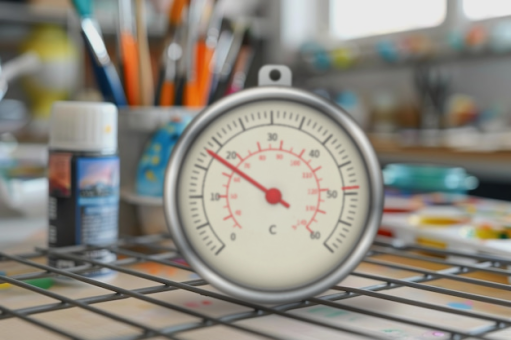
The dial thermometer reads 18 °C
